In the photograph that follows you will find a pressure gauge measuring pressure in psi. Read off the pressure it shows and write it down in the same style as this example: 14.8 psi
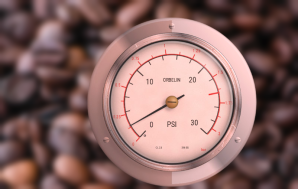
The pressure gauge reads 2 psi
